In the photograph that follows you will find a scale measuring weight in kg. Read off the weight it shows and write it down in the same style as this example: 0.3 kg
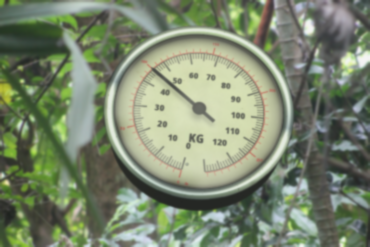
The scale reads 45 kg
